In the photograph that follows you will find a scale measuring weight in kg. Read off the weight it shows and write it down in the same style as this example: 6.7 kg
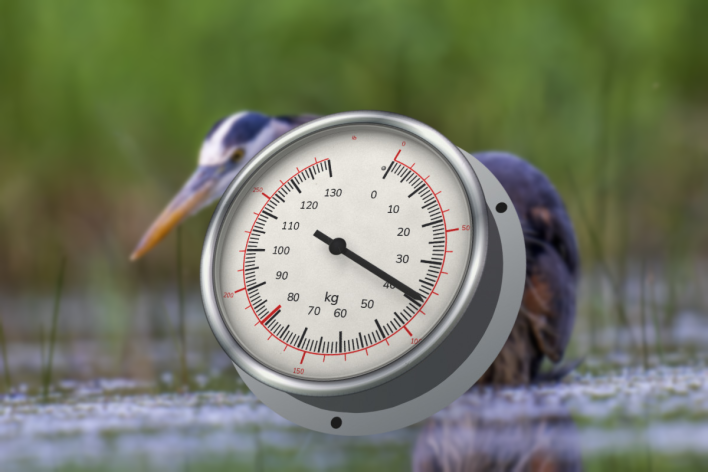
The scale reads 39 kg
